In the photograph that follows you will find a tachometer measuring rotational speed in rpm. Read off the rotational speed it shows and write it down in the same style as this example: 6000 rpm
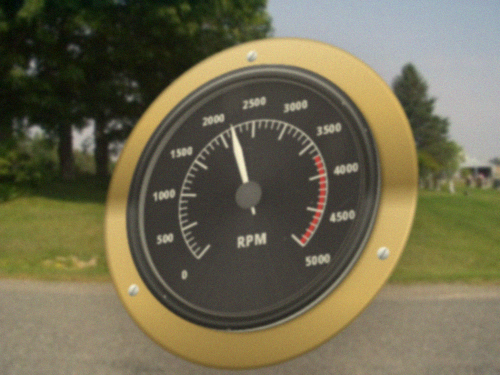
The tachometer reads 2200 rpm
